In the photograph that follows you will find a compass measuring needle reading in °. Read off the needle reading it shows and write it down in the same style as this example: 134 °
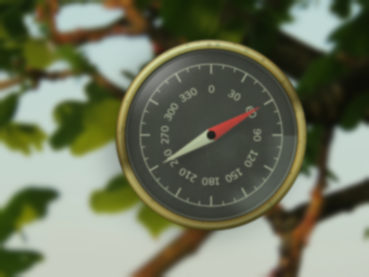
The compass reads 60 °
